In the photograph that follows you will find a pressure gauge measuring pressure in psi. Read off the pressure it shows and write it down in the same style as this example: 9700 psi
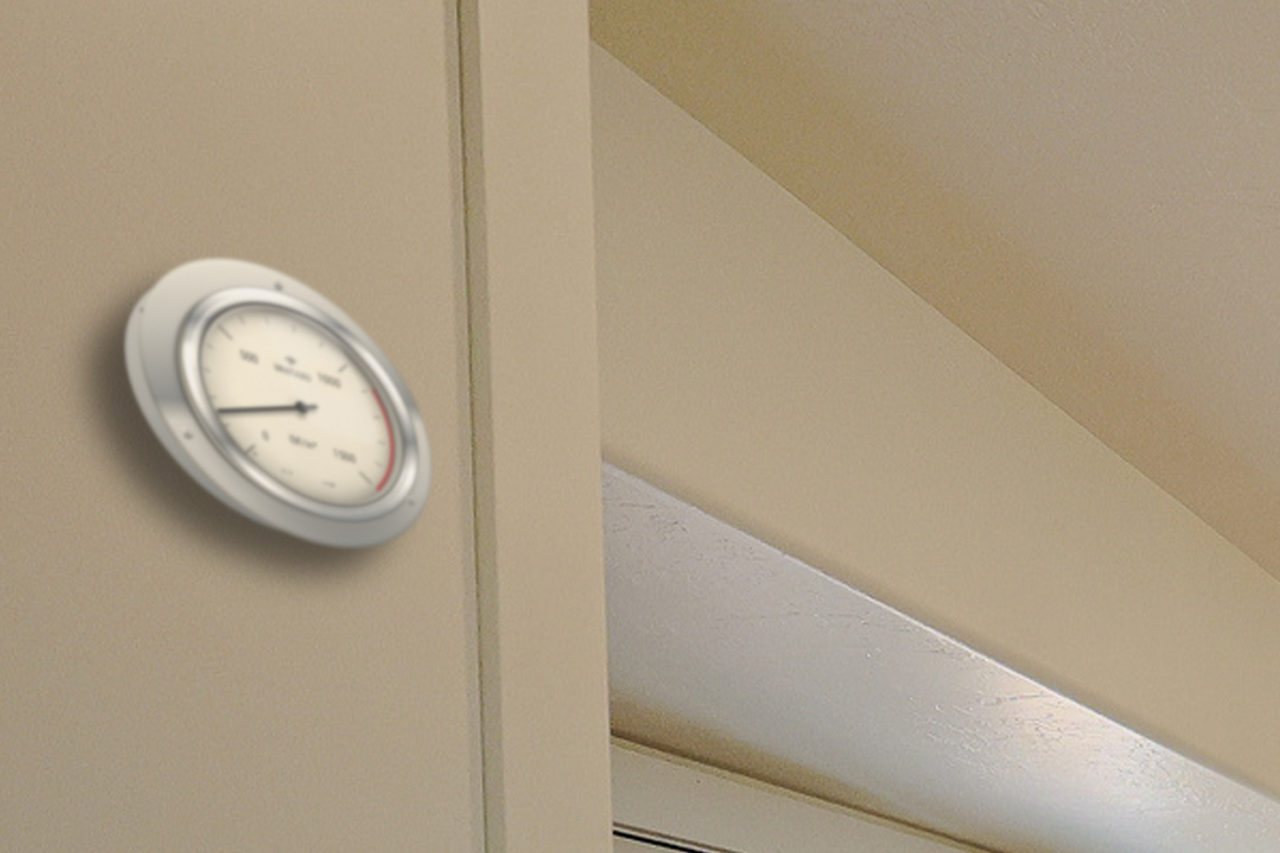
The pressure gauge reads 150 psi
